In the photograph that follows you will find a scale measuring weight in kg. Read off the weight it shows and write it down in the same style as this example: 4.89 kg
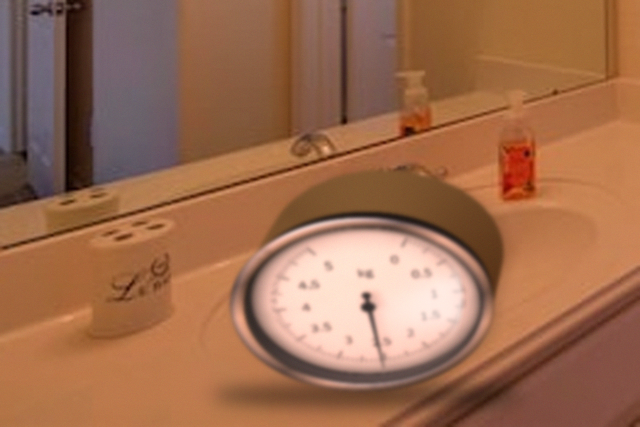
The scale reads 2.5 kg
